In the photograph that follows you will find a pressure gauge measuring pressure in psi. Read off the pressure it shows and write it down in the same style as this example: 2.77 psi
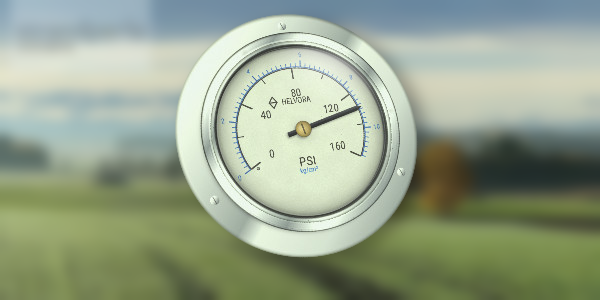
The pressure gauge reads 130 psi
